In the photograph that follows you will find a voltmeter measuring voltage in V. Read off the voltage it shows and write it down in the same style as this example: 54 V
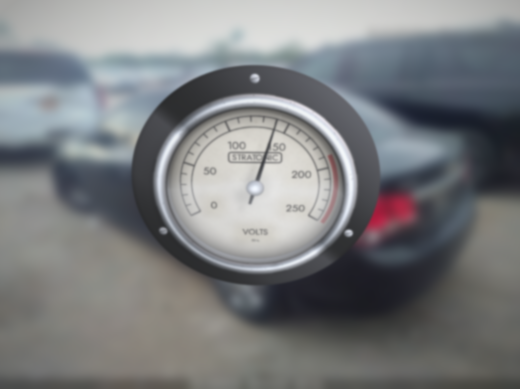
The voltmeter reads 140 V
